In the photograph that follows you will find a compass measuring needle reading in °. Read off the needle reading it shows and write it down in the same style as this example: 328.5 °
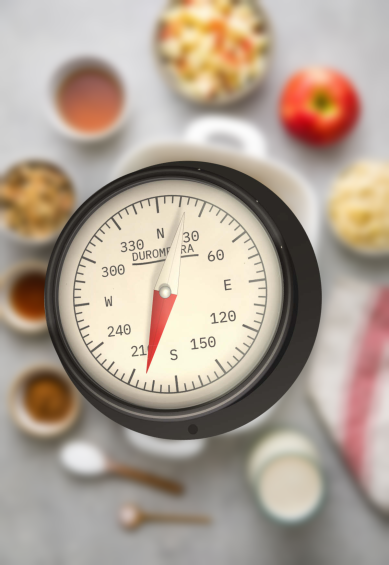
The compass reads 200 °
